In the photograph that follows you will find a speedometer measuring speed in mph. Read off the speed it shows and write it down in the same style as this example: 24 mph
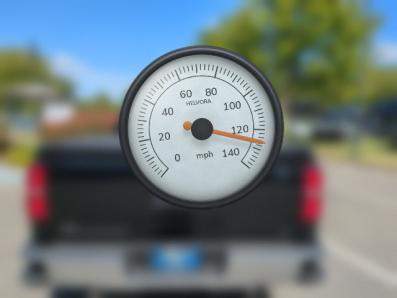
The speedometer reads 126 mph
